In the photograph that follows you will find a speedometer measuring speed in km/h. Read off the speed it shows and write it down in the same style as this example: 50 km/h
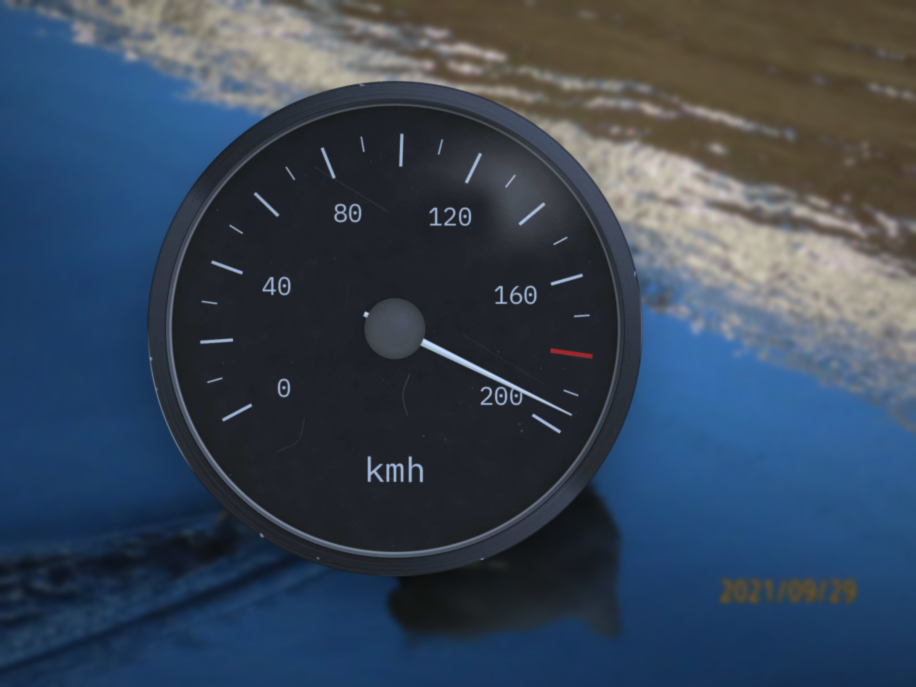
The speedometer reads 195 km/h
